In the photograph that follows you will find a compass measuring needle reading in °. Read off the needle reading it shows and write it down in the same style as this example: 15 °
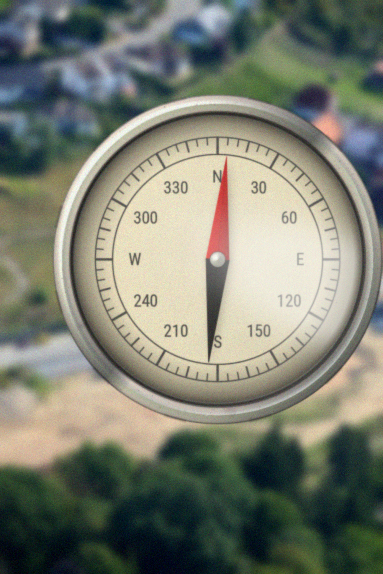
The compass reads 5 °
